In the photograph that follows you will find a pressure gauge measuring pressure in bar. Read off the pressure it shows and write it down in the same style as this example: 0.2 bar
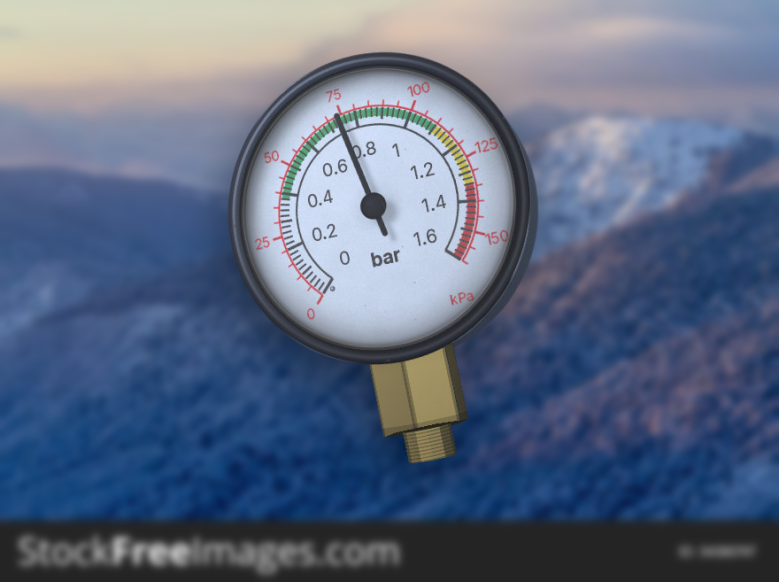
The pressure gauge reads 0.74 bar
